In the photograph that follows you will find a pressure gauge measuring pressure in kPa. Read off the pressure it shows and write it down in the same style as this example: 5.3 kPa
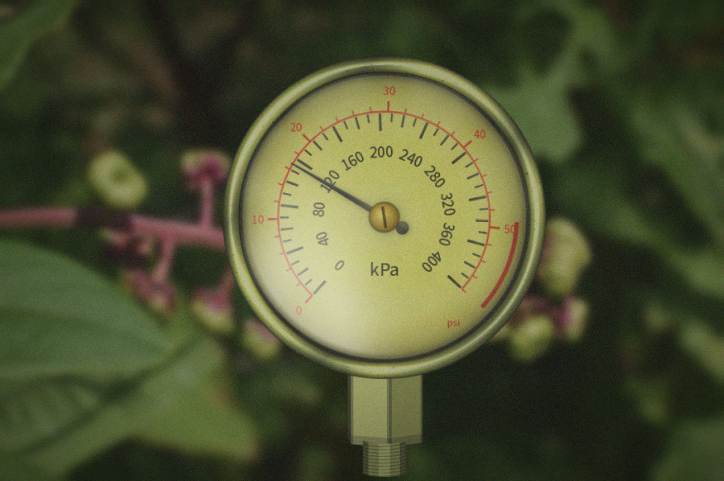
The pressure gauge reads 115 kPa
